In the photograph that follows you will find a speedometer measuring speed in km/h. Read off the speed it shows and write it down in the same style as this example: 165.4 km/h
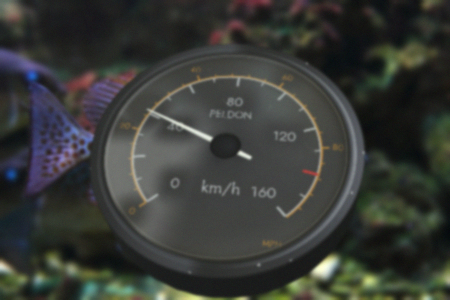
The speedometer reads 40 km/h
